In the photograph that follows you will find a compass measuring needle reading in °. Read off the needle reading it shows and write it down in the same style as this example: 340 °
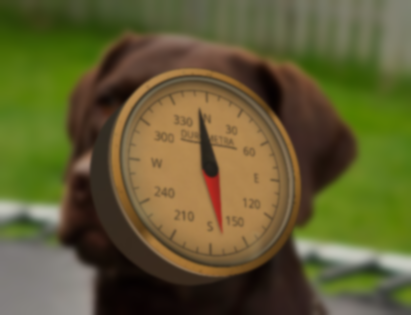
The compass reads 170 °
